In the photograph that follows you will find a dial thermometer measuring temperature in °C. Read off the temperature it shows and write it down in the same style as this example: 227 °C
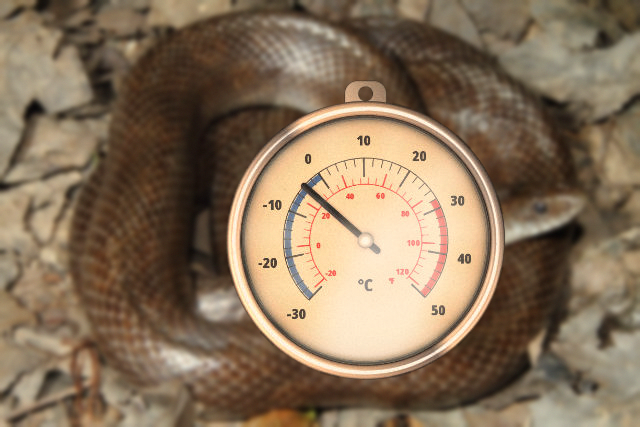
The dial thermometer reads -4 °C
